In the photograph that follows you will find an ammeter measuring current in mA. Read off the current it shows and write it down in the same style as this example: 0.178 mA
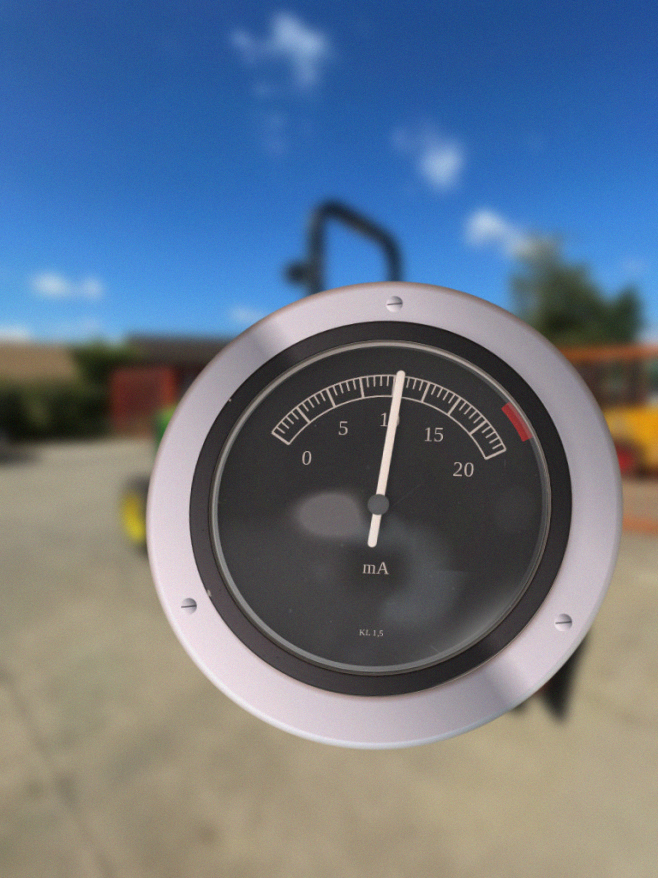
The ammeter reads 10.5 mA
